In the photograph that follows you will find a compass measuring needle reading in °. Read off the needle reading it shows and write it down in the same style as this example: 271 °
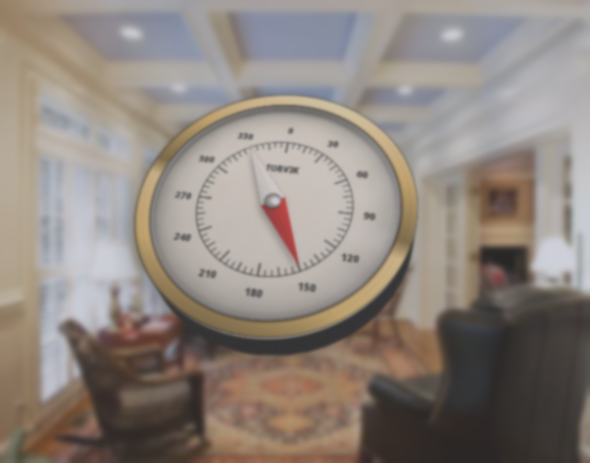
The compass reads 150 °
